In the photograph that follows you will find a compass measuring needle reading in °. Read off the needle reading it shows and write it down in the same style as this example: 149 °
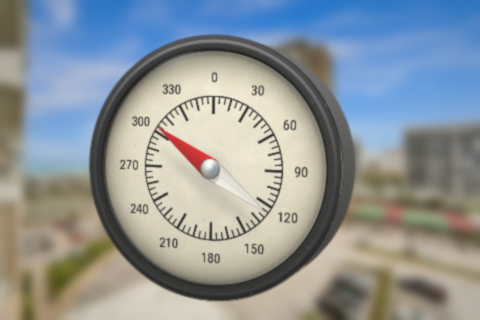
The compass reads 305 °
